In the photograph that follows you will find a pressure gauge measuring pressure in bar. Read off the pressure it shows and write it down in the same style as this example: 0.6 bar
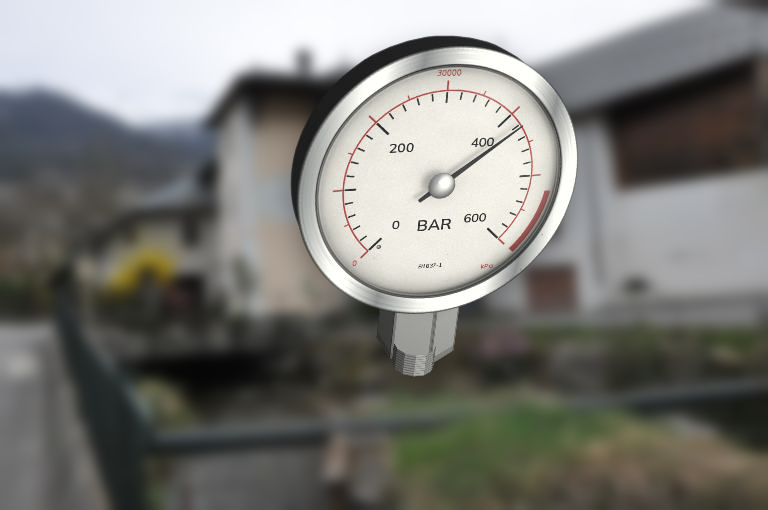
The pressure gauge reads 420 bar
